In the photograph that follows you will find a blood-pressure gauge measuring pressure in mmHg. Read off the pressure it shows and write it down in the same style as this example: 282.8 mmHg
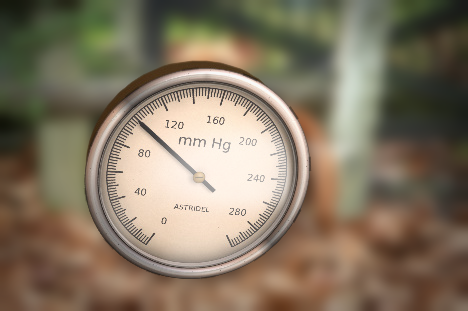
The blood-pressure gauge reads 100 mmHg
